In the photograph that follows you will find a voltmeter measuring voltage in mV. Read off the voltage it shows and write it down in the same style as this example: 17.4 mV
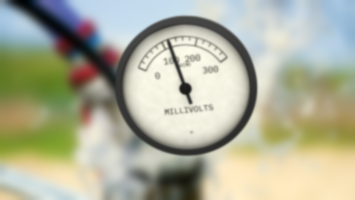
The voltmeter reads 120 mV
